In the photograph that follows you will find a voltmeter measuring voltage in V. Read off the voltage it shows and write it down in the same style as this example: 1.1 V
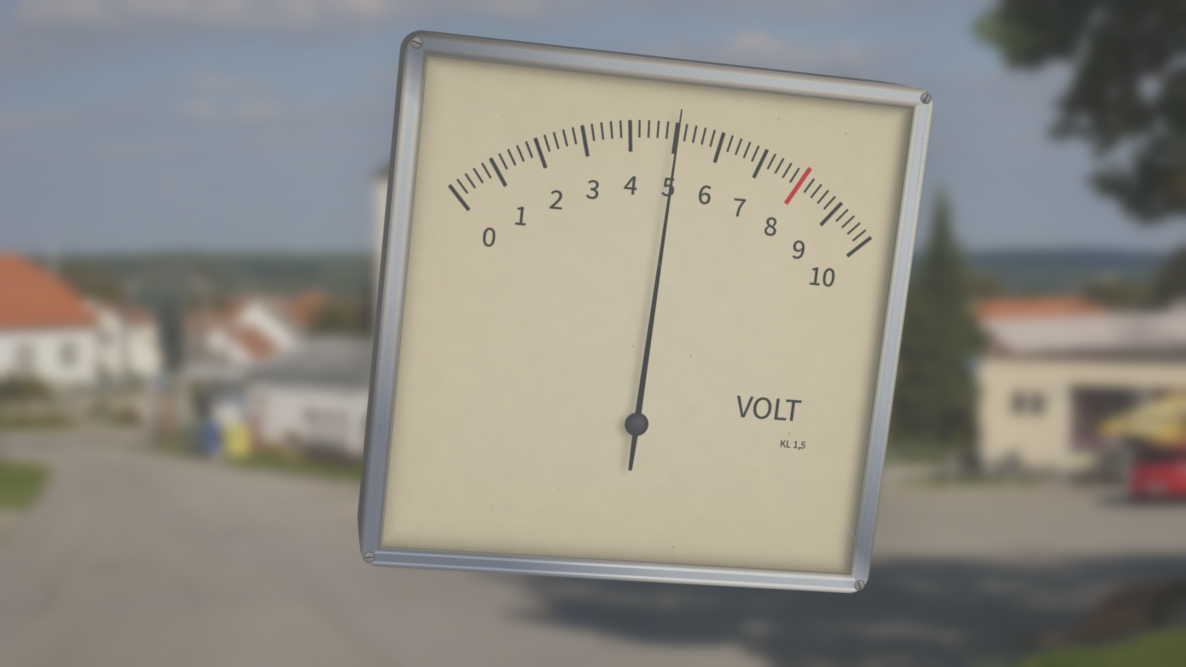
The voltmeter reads 5 V
